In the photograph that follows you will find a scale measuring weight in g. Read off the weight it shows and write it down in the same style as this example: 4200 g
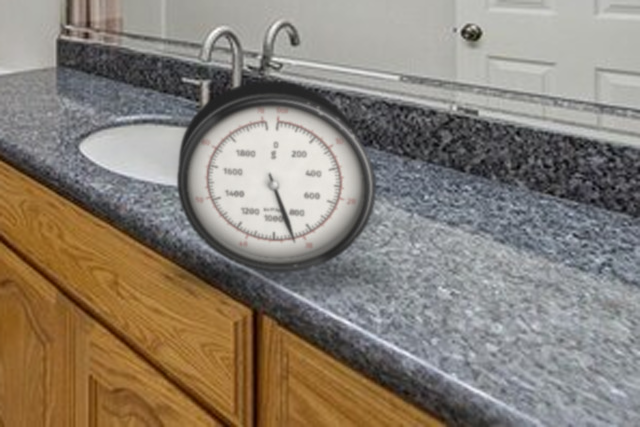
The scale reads 900 g
